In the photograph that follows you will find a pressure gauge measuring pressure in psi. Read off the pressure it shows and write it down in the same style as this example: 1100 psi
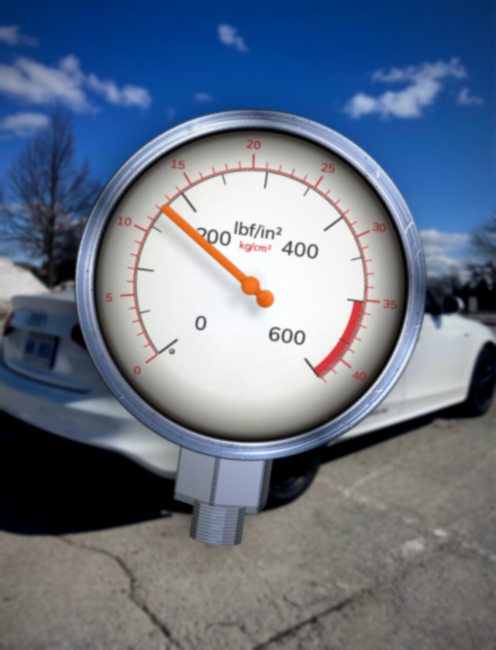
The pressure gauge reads 175 psi
